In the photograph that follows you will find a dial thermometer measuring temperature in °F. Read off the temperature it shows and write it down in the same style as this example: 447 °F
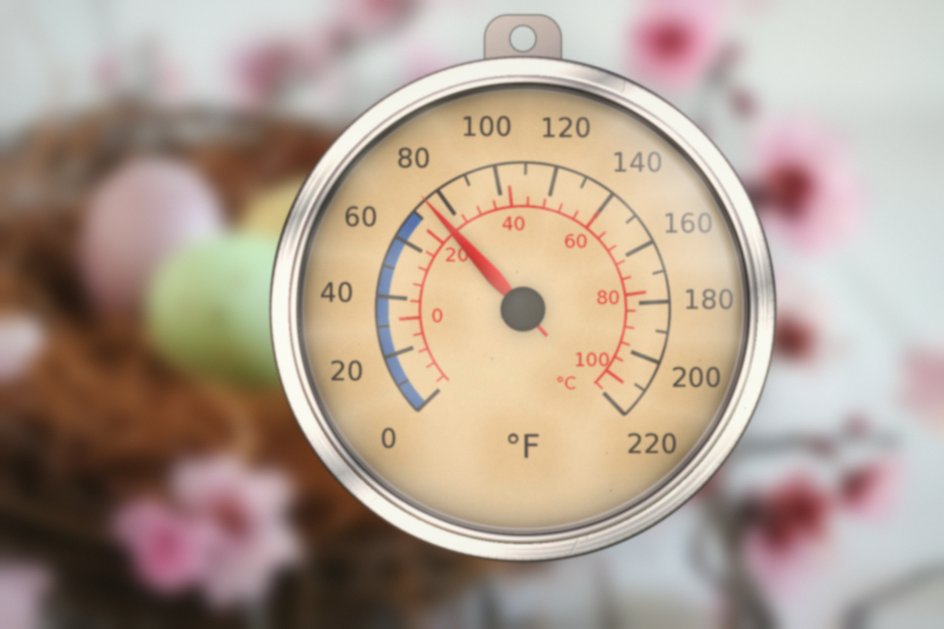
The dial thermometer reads 75 °F
